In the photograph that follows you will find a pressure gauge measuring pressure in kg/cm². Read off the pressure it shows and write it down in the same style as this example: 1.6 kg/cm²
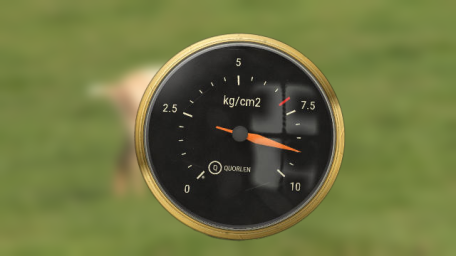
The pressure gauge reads 9 kg/cm²
